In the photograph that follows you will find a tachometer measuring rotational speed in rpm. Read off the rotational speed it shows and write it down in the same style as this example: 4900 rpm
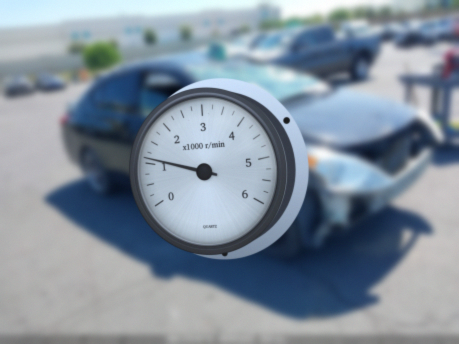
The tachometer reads 1125 rpm
